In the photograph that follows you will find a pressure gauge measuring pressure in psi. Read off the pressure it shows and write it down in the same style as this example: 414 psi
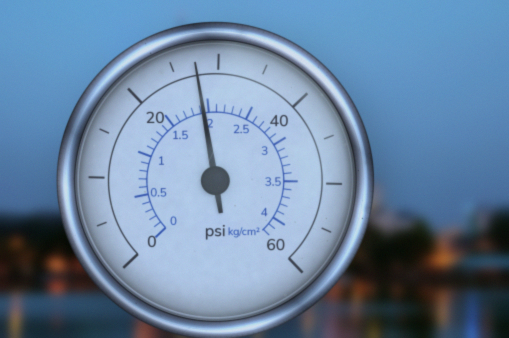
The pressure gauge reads 27.5 psi
